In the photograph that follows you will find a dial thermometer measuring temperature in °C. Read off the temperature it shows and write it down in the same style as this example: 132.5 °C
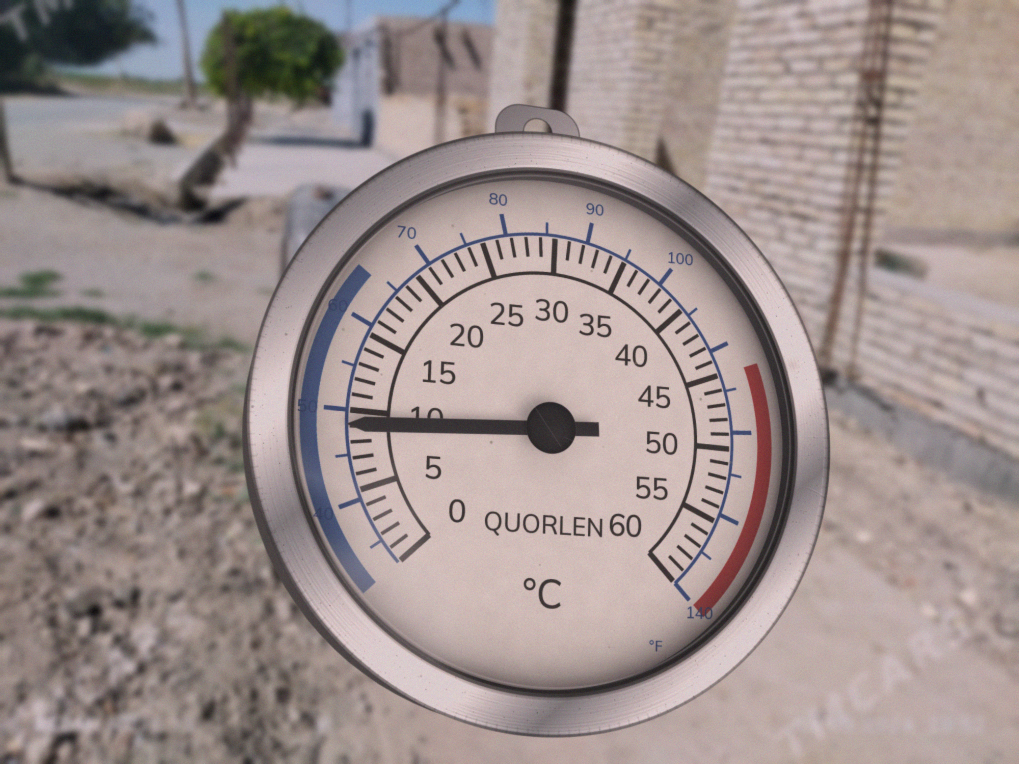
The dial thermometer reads 9 °C
